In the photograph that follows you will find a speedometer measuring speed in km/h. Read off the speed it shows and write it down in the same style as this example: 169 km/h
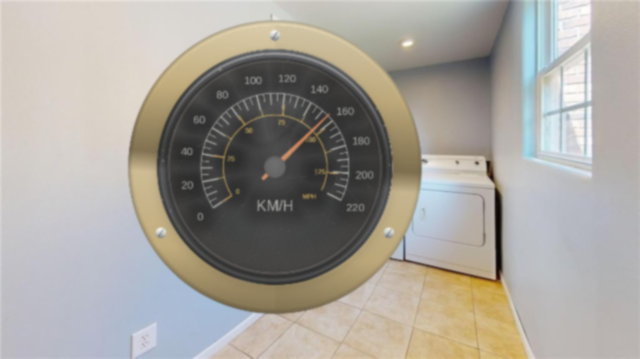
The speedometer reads 155 km/h
